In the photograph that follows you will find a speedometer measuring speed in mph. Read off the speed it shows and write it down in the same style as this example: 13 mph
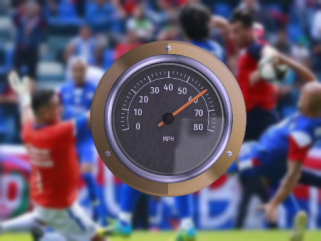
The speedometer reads 60 mph
